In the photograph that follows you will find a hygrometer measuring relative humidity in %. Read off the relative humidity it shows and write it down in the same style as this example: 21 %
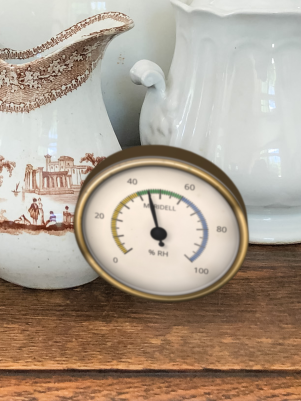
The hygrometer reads 45 %
